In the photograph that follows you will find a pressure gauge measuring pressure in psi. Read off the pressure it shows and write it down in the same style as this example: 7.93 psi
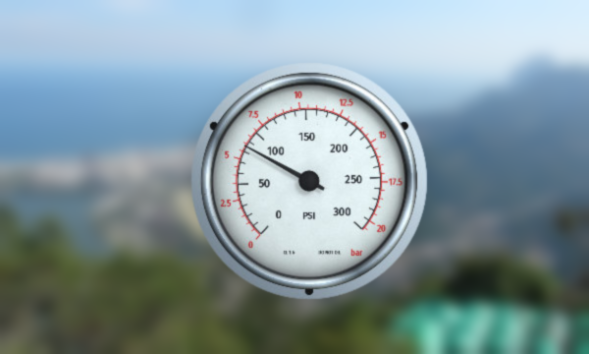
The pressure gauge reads 85 psi
